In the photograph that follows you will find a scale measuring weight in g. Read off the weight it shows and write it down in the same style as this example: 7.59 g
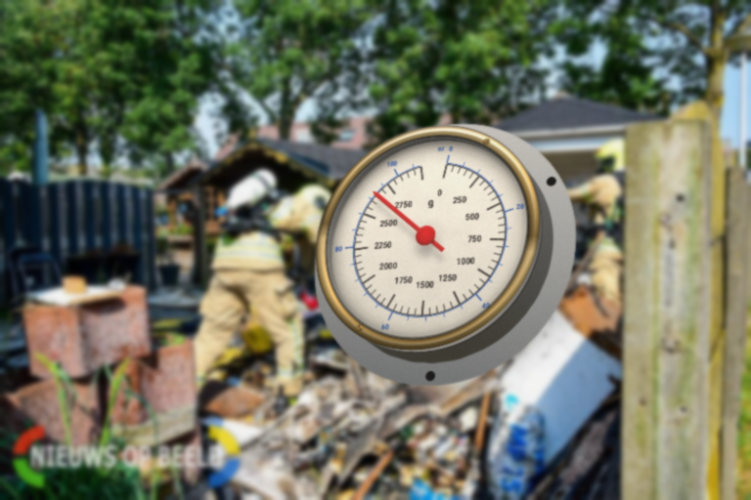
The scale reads 2650 g
